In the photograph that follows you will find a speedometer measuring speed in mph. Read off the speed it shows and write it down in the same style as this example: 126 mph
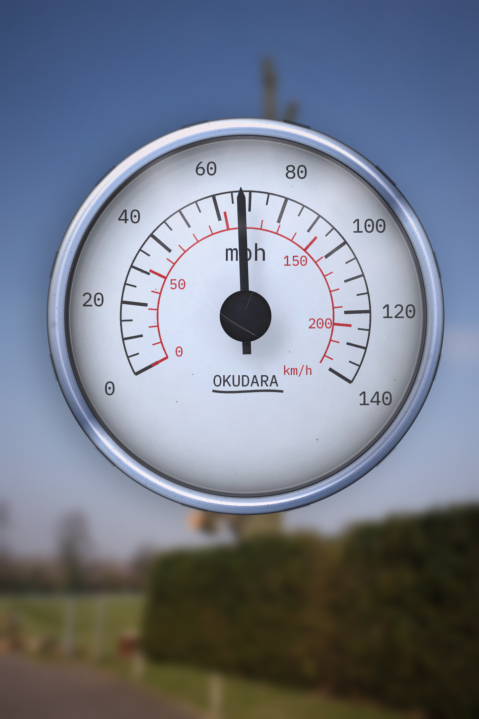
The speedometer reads 67.5 mph
